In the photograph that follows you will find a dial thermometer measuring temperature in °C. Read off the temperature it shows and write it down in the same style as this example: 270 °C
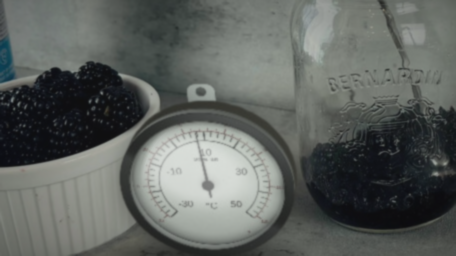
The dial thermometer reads 8 °C
